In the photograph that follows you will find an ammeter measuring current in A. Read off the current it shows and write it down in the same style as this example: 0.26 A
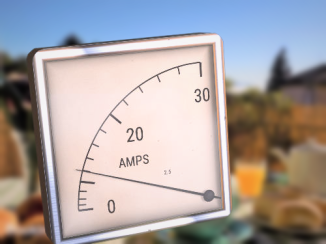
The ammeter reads 12 A
